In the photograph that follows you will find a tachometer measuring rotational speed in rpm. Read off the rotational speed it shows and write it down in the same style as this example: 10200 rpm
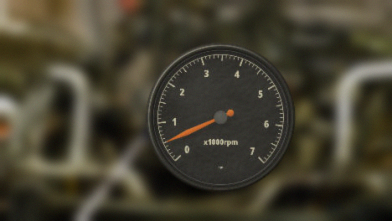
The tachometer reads 500 rpm
